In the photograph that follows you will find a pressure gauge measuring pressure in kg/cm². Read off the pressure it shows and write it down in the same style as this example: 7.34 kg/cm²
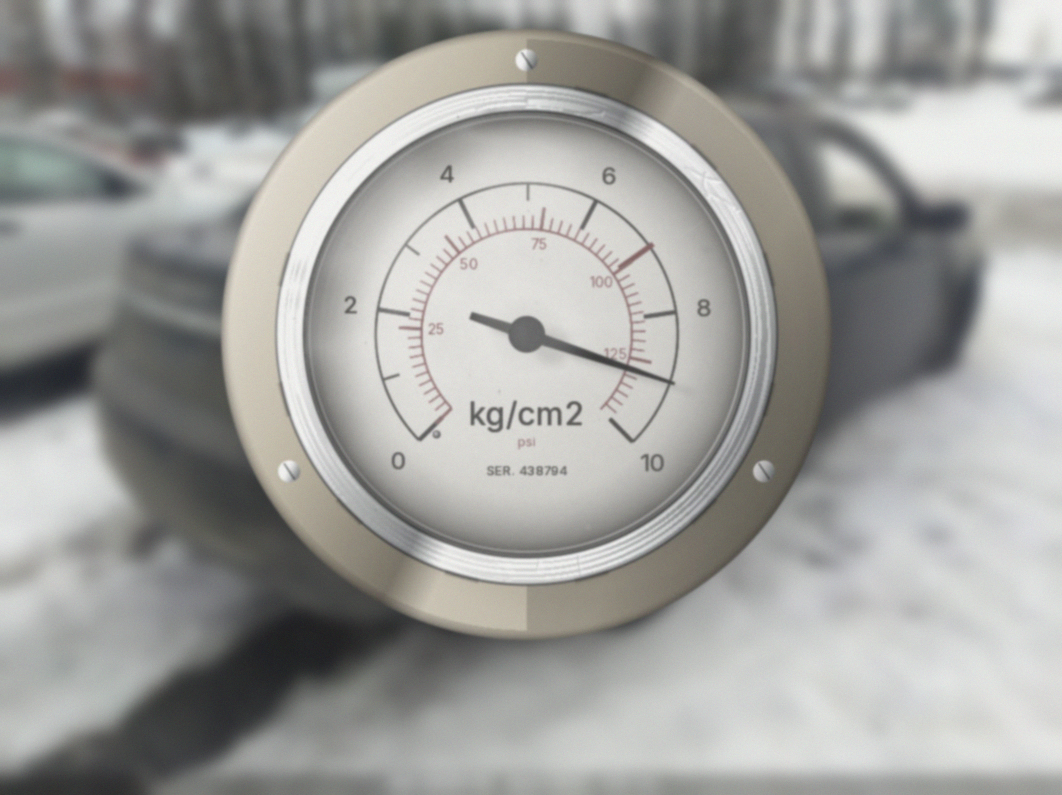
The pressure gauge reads 9 kg/cm²
